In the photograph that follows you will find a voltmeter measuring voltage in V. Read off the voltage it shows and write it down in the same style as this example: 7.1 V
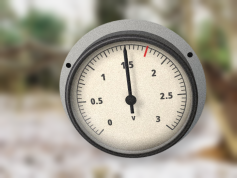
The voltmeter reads 1.5 V
